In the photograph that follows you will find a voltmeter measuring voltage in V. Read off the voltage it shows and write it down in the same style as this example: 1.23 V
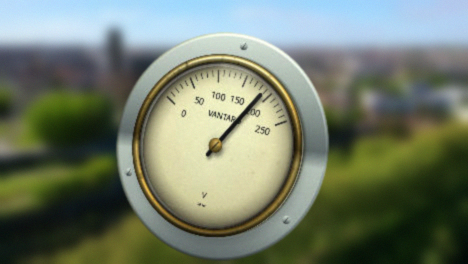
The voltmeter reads 190 V
